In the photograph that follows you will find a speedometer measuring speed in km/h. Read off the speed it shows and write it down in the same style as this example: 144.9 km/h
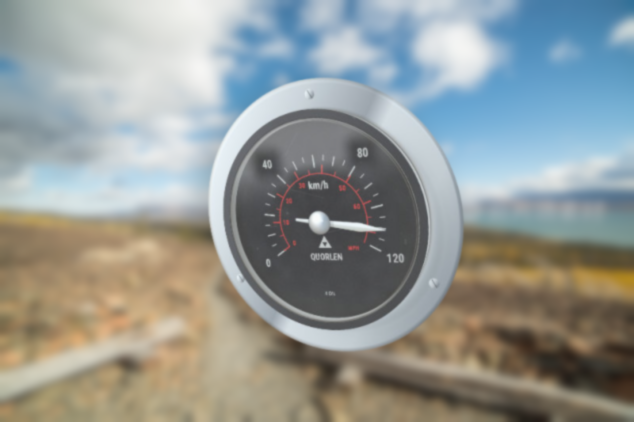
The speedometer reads 110 km/h
